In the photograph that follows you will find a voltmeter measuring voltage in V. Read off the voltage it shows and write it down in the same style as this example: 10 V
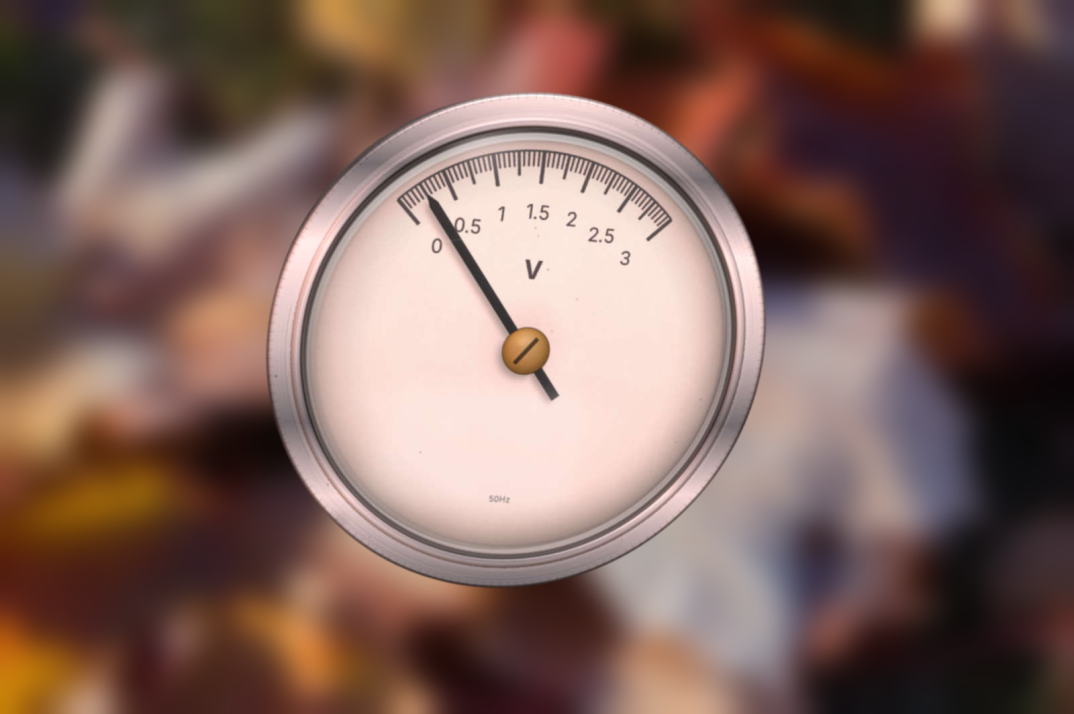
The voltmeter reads 0.25 V
